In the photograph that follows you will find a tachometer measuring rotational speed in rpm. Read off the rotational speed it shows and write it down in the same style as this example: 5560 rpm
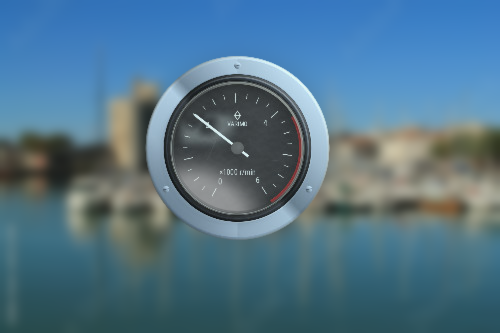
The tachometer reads 2000 rpm
